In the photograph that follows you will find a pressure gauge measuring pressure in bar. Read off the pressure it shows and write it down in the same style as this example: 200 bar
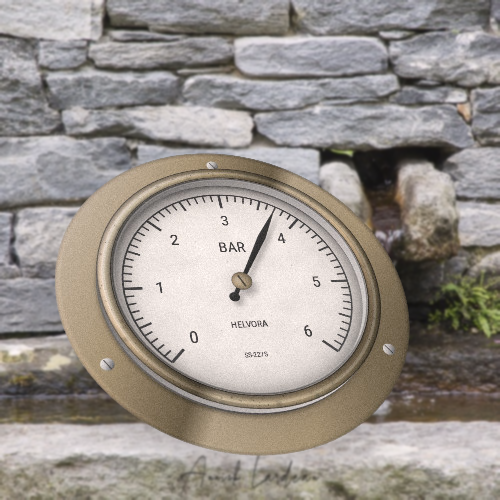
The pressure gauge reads 3.7 bar
